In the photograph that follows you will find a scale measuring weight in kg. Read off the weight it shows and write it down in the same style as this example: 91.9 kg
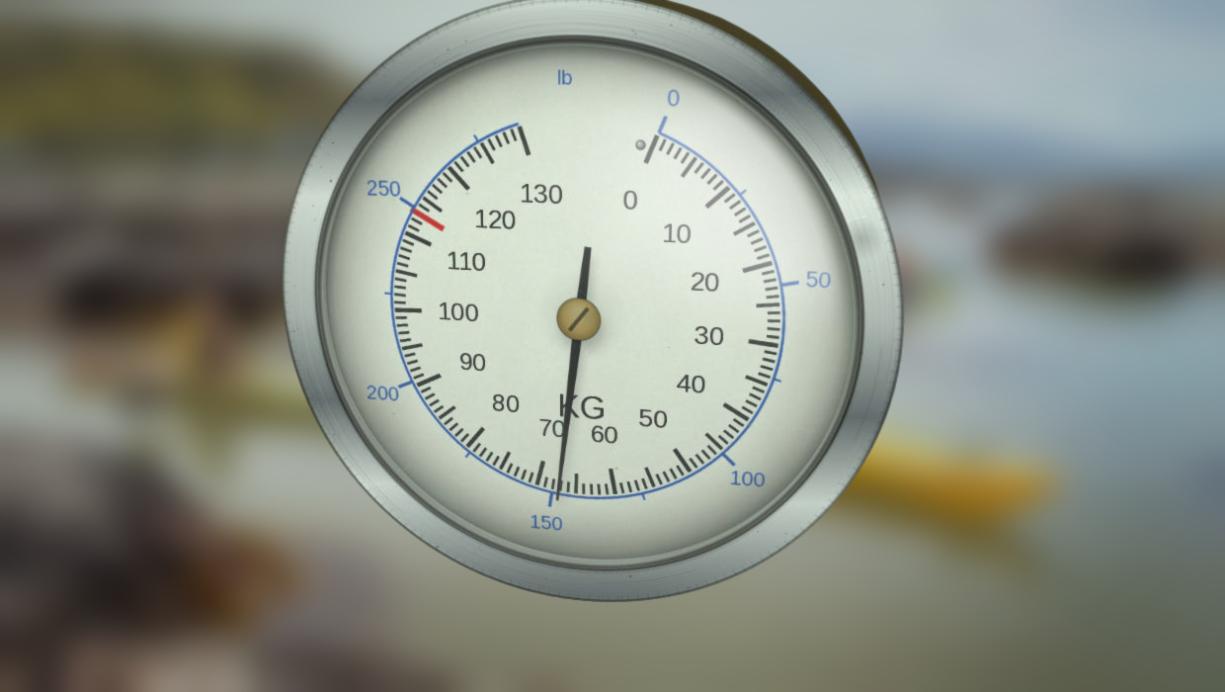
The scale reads 67 kg
